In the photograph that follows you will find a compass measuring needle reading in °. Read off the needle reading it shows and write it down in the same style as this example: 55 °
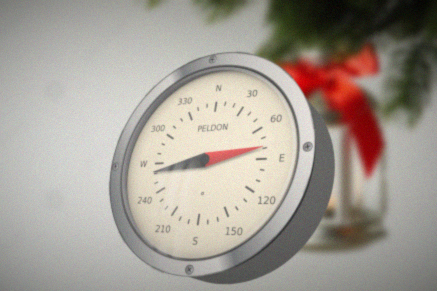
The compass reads 80 °
